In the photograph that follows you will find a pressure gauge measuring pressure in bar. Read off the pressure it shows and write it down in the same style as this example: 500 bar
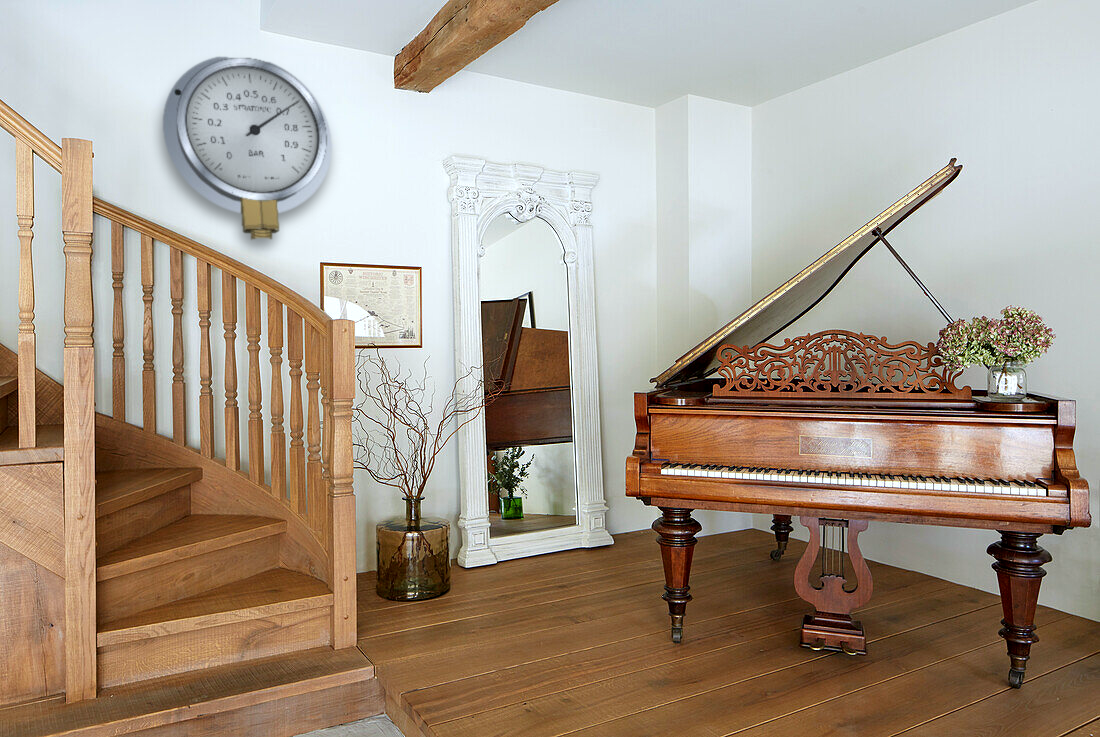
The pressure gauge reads 0.7 bar
